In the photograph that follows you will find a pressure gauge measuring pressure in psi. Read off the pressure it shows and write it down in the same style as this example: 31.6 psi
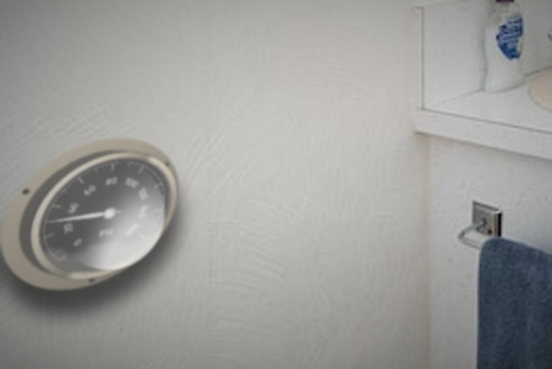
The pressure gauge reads 30 psi
